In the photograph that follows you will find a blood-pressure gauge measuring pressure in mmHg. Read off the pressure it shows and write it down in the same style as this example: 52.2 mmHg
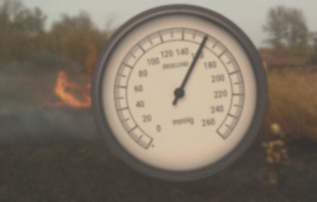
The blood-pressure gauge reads 160 mmHg
